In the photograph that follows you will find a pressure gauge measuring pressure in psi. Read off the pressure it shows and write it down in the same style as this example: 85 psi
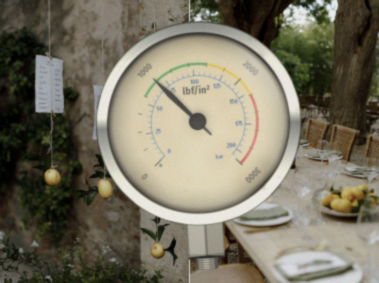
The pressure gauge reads 1000 psi
